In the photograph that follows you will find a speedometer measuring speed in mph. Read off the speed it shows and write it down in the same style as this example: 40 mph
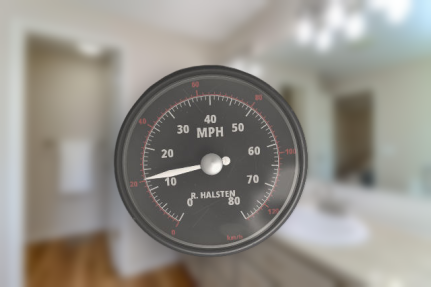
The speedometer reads 13 mph
